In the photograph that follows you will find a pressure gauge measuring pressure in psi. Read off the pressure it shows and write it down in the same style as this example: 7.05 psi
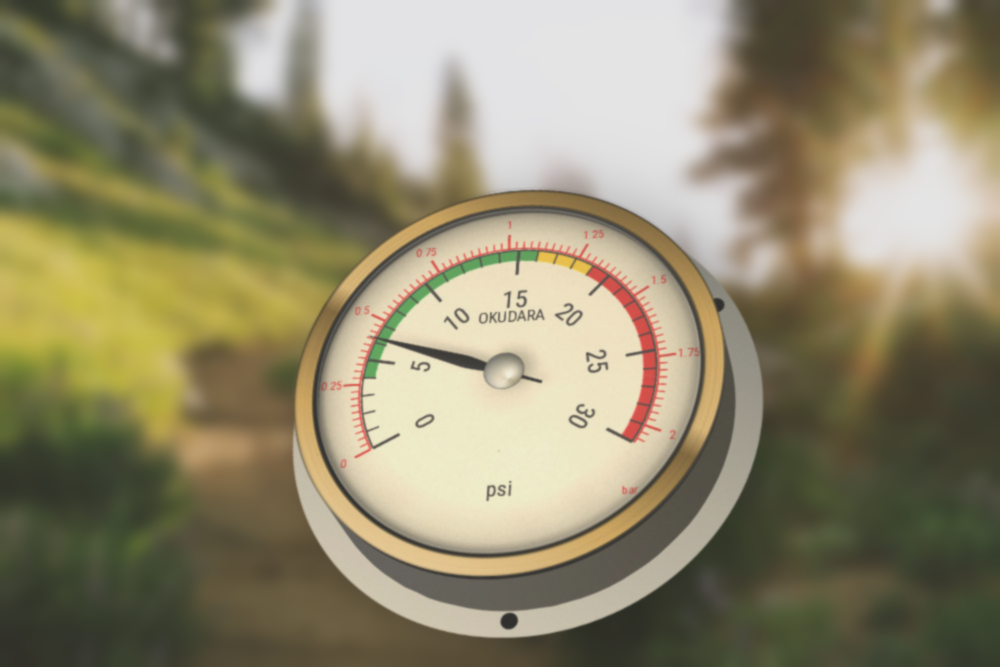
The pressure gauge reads 6 psi
